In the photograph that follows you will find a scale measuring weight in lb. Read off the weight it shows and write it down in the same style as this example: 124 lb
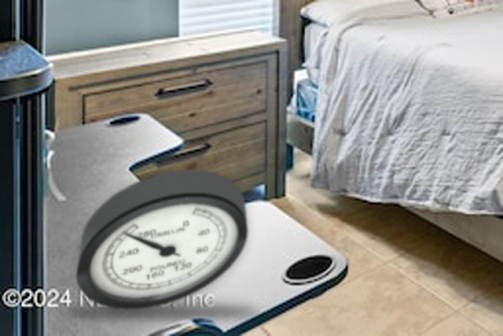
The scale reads 270 lb
